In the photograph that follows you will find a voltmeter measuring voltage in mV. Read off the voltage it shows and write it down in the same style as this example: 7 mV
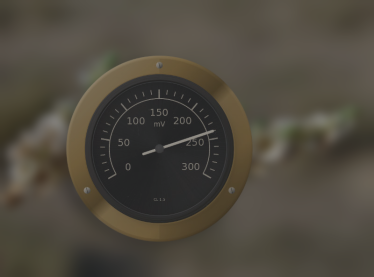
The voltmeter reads 240 mV
